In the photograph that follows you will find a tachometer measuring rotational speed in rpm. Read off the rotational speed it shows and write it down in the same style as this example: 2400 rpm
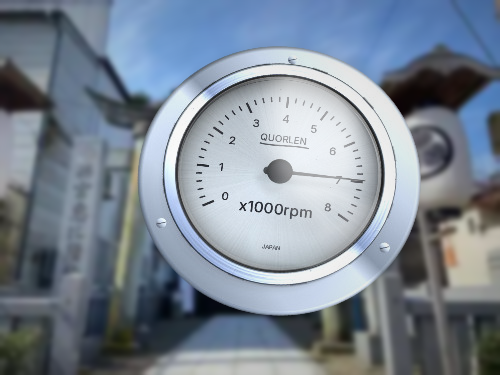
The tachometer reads 7000 rpm
